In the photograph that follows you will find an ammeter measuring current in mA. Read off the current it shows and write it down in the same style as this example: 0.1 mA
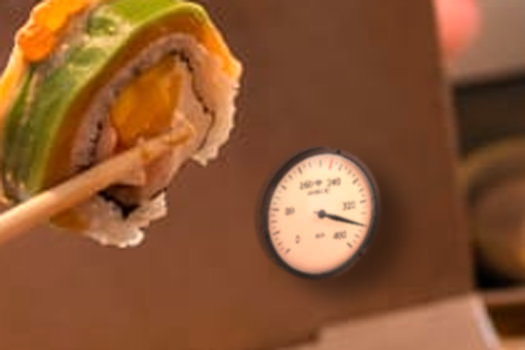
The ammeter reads 360 mA
